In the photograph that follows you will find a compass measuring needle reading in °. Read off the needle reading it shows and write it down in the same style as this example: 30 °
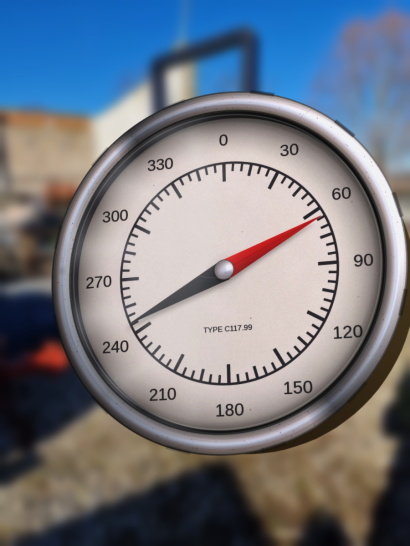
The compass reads 65 °
